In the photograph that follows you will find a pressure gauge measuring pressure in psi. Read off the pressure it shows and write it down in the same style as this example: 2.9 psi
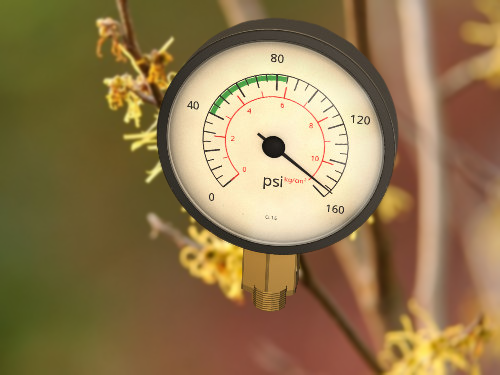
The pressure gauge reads 155 psi
